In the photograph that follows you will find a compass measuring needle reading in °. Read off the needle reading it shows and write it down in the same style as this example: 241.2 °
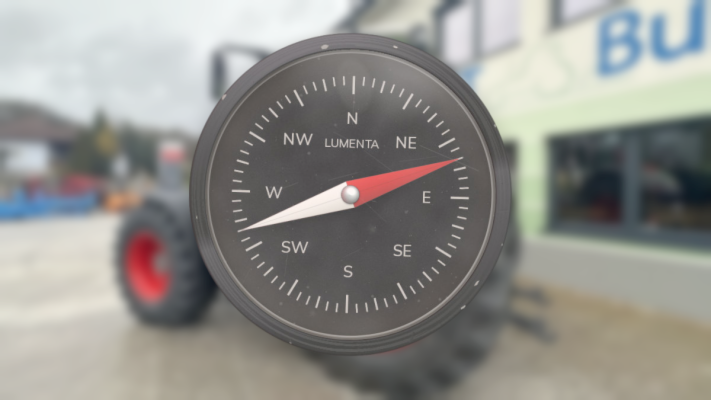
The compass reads 70 °
